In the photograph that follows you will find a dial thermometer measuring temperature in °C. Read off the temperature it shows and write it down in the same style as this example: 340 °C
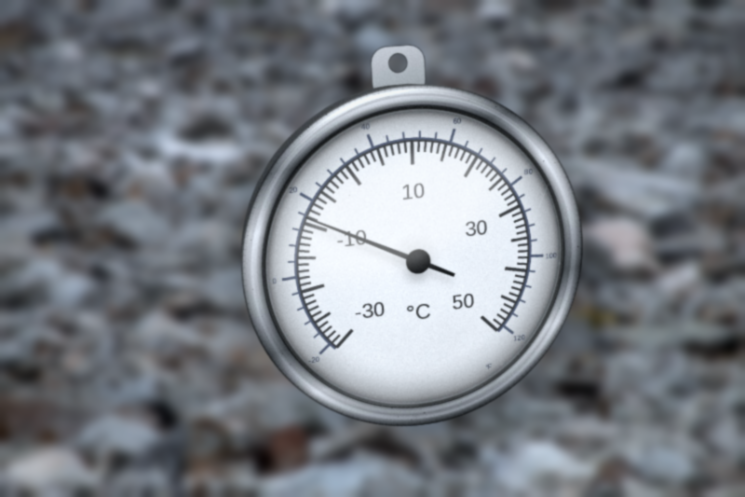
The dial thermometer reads -9 °C
